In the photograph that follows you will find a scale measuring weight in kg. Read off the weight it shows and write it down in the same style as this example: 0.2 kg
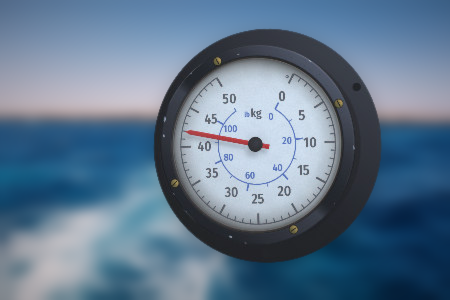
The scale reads 42 kg
